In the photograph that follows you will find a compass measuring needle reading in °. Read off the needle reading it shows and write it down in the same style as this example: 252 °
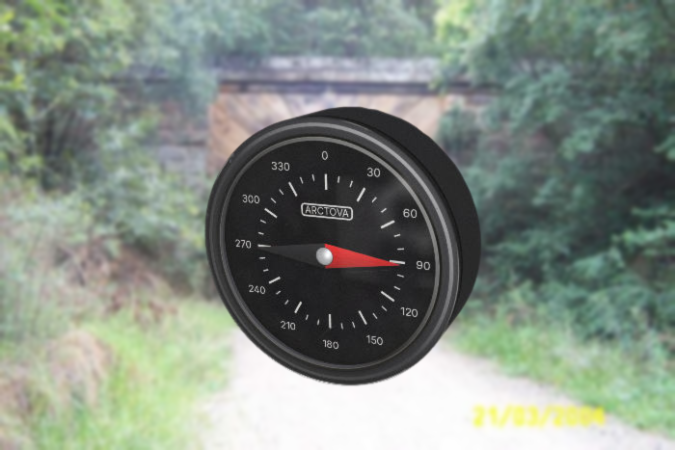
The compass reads 90 °
